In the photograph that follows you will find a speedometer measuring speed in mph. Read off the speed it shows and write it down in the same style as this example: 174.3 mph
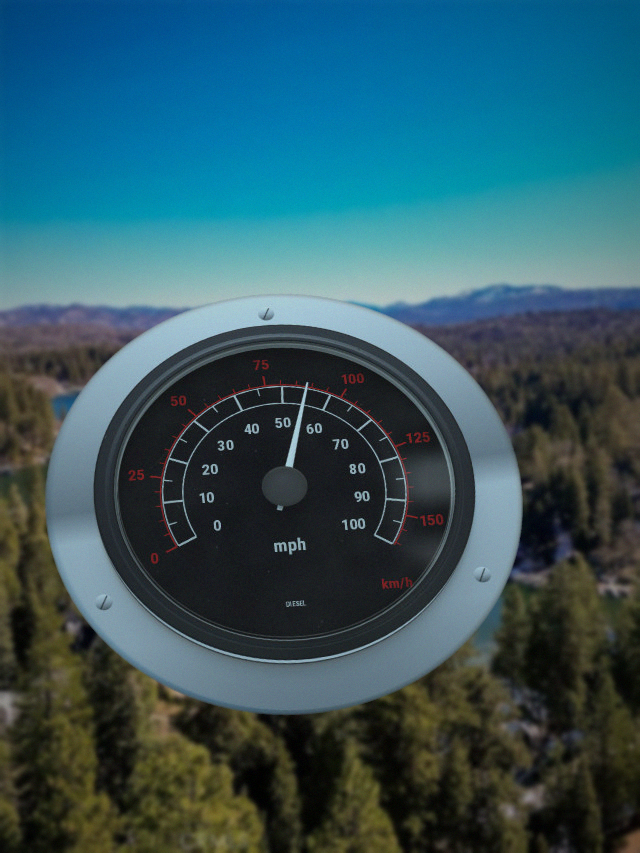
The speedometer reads 55 mph
